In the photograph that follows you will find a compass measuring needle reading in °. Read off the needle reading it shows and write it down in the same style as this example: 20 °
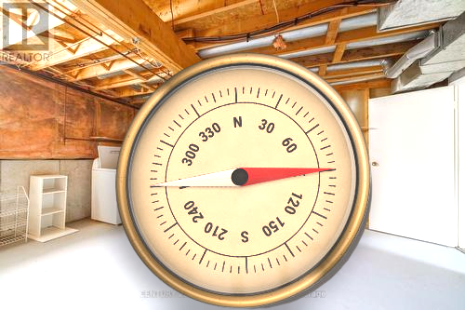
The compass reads 90 °
